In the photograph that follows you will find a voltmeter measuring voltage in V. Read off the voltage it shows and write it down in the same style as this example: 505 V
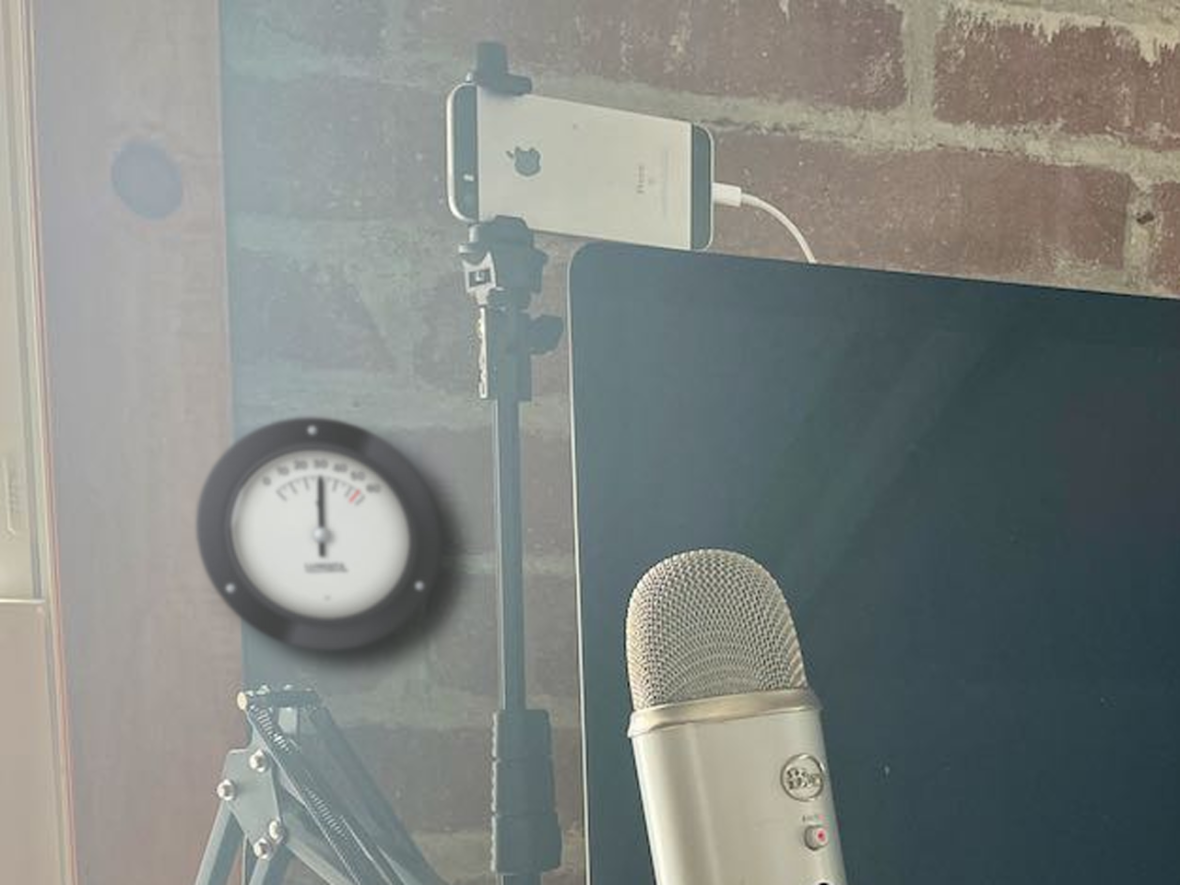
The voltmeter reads 30 V
